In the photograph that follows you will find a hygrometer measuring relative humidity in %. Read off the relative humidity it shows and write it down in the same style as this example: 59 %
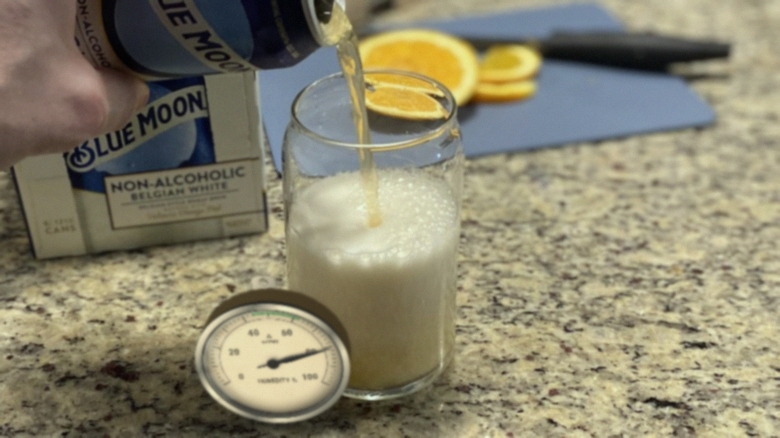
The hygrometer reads 80 %
